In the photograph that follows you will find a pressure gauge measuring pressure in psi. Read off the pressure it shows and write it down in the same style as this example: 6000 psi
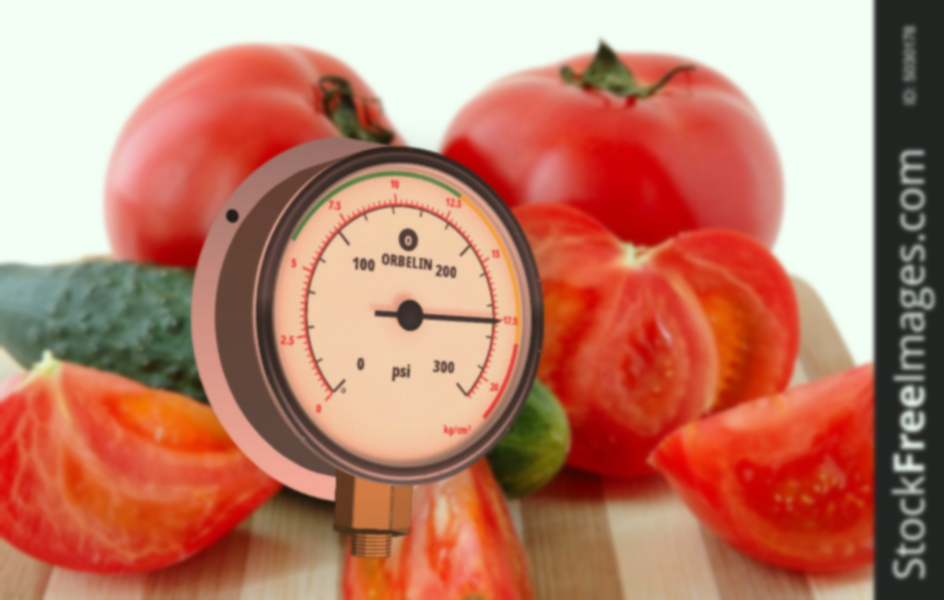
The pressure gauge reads 250 psi
